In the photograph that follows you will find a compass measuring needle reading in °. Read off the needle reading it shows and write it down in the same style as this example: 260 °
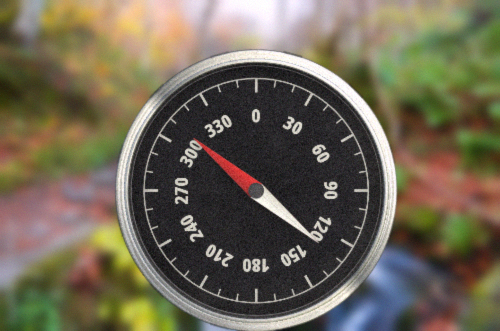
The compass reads 310 °
